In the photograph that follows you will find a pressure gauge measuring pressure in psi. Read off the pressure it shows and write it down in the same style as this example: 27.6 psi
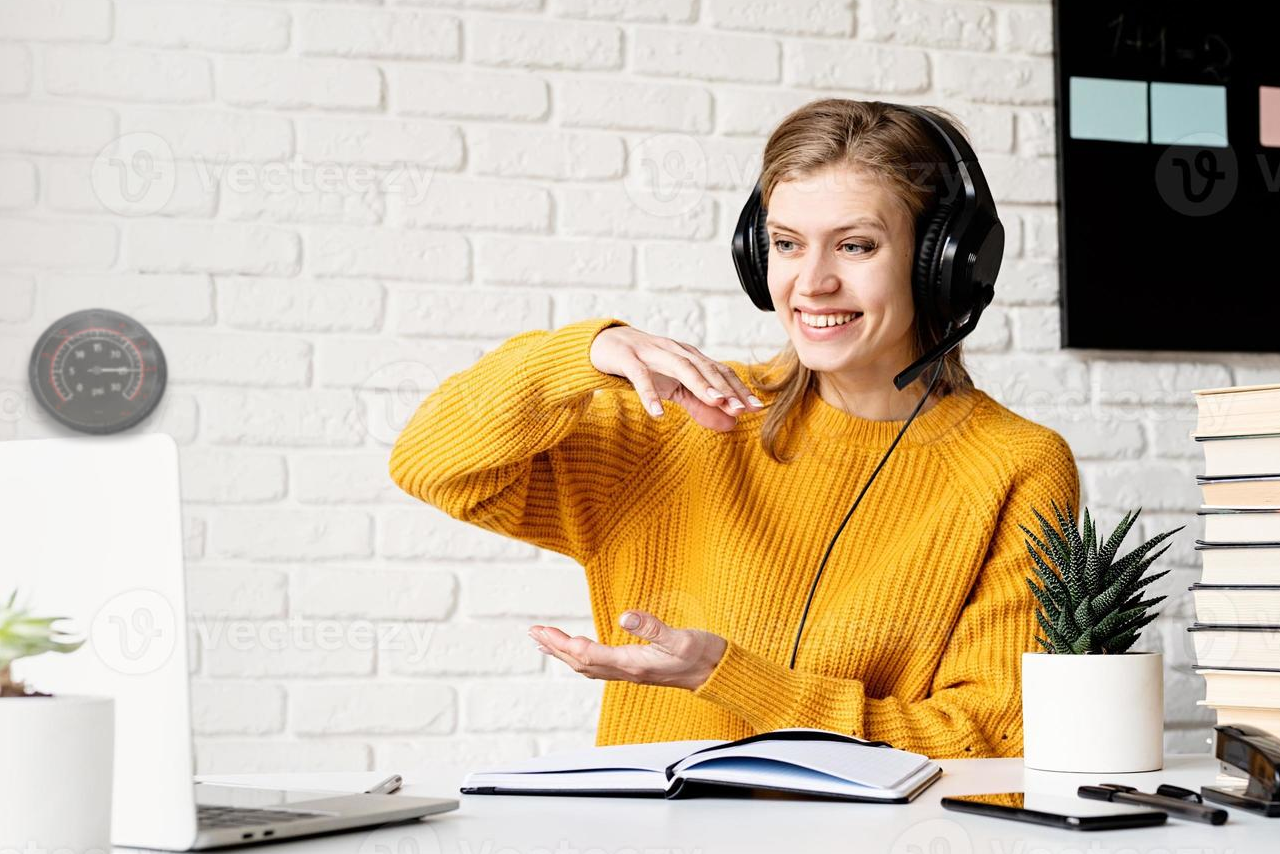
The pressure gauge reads 25 psi
